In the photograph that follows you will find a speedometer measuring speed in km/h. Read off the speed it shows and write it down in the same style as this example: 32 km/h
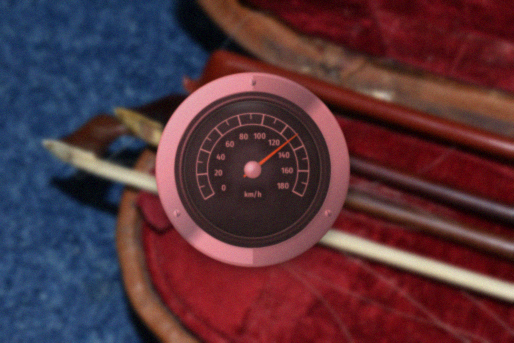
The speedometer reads 130 km/h
